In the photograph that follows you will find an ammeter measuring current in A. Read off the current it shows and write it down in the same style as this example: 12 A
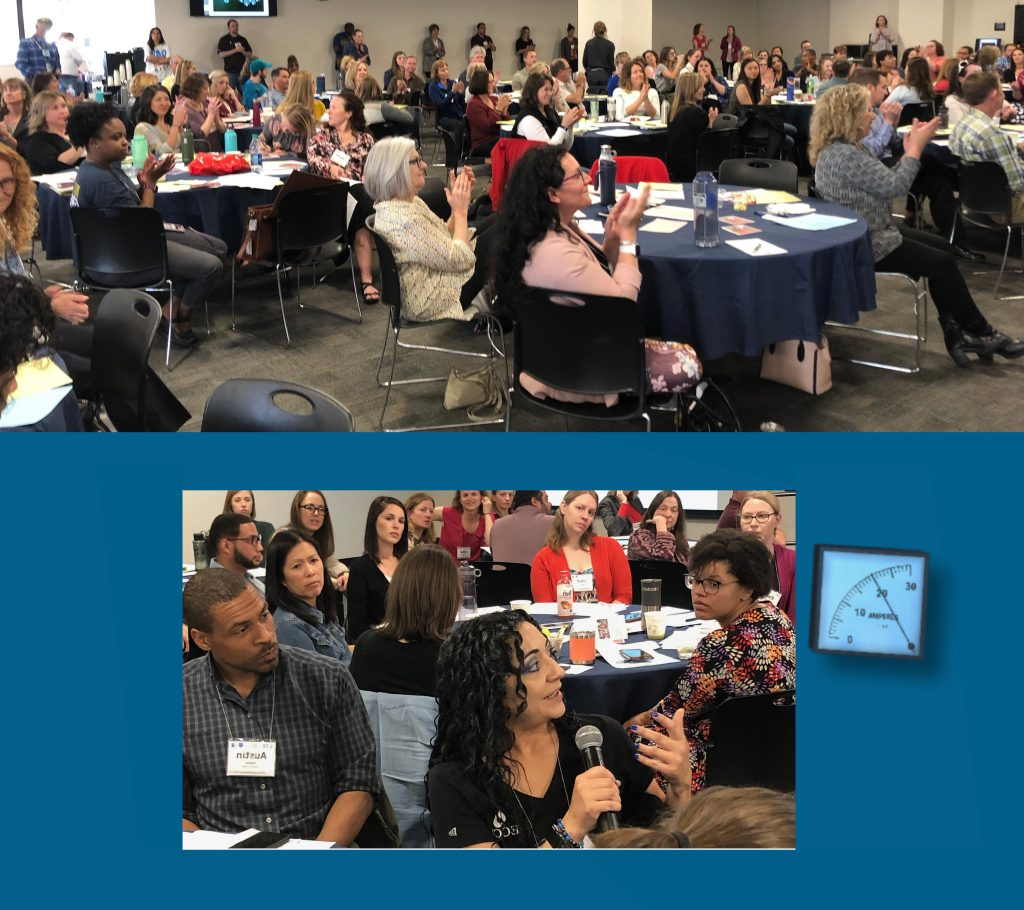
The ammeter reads 20 A
